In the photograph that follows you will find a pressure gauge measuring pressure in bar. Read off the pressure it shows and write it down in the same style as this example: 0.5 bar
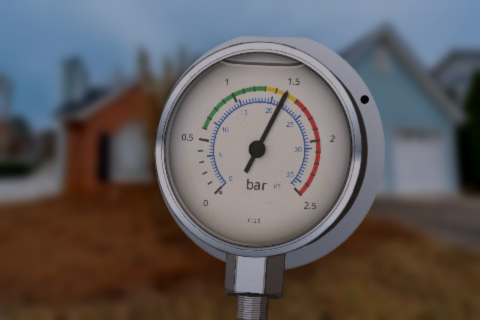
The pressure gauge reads 1.5 bar
